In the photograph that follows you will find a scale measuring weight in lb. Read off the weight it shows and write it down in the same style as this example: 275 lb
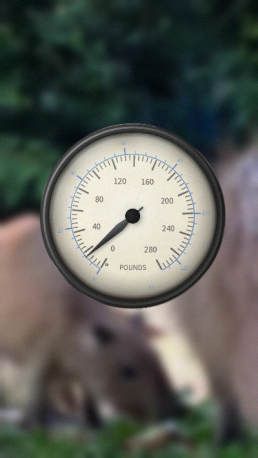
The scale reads 16 lb
